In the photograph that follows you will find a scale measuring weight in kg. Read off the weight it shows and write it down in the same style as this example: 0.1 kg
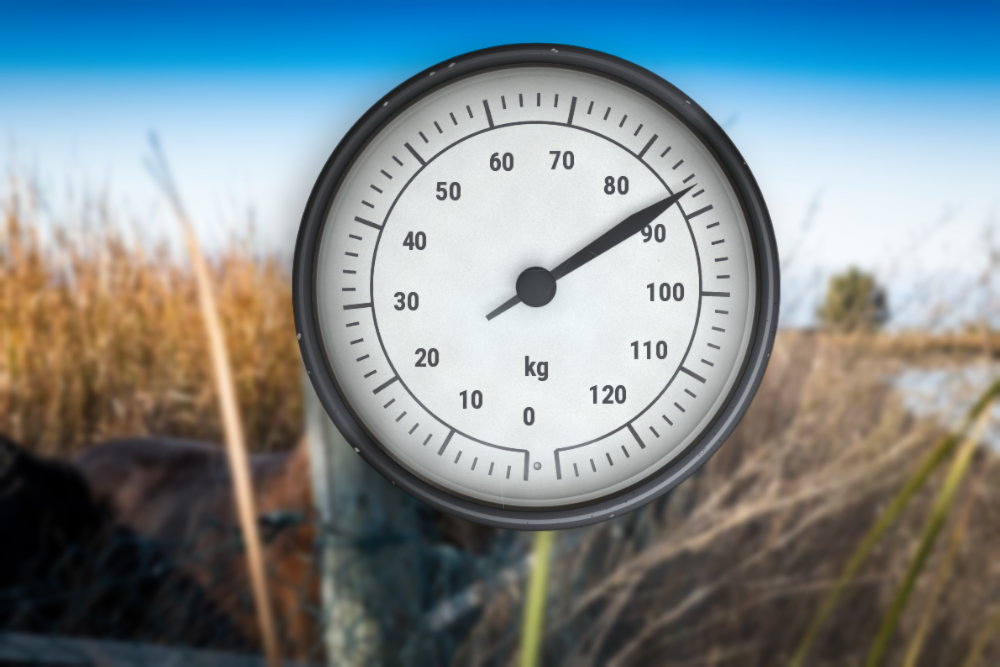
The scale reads 87 kg
